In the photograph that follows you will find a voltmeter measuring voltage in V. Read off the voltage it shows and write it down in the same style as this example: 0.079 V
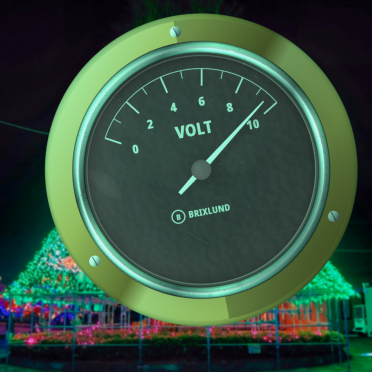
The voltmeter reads 9.5 V
